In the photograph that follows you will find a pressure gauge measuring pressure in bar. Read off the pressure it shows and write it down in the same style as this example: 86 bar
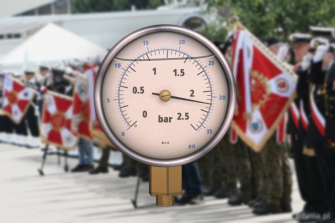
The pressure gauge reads 2.15 bar
